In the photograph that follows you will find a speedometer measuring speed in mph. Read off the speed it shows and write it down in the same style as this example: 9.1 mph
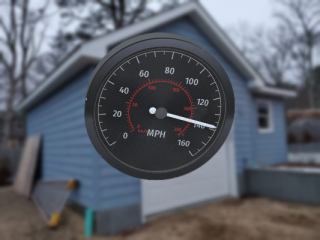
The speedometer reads 137.5 mph
